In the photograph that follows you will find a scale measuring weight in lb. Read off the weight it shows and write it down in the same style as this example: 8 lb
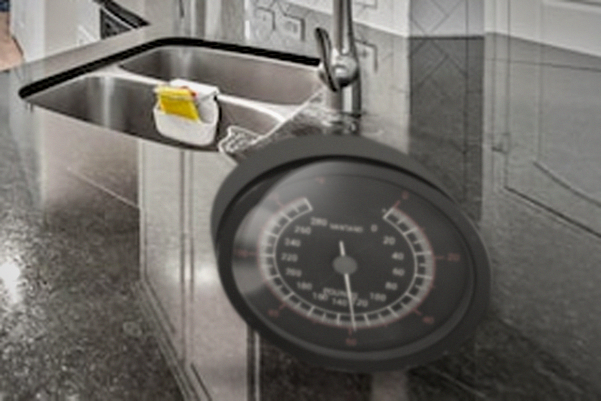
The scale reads 130 lb
